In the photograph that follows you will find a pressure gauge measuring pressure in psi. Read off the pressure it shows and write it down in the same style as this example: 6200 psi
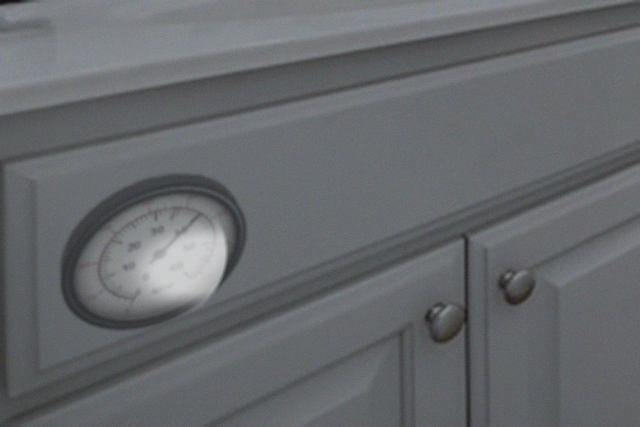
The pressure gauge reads 40 psi
